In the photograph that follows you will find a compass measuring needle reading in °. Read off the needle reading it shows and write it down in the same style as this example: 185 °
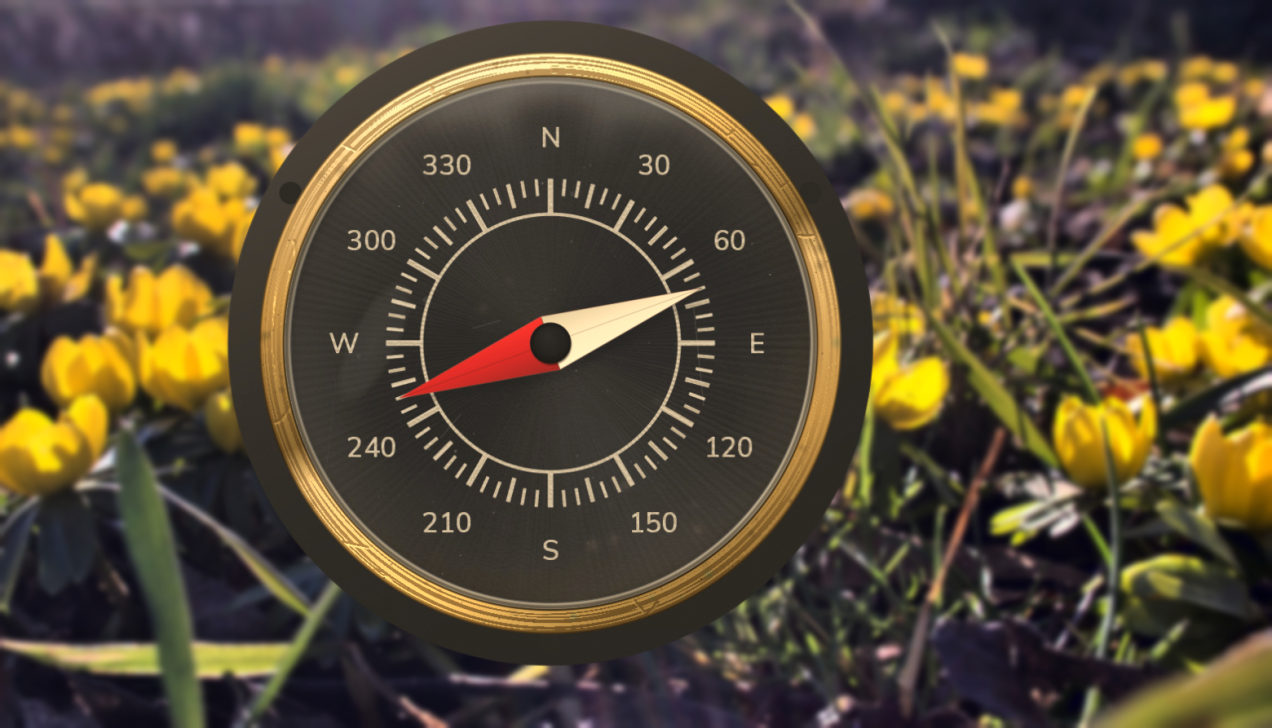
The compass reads 250 °
